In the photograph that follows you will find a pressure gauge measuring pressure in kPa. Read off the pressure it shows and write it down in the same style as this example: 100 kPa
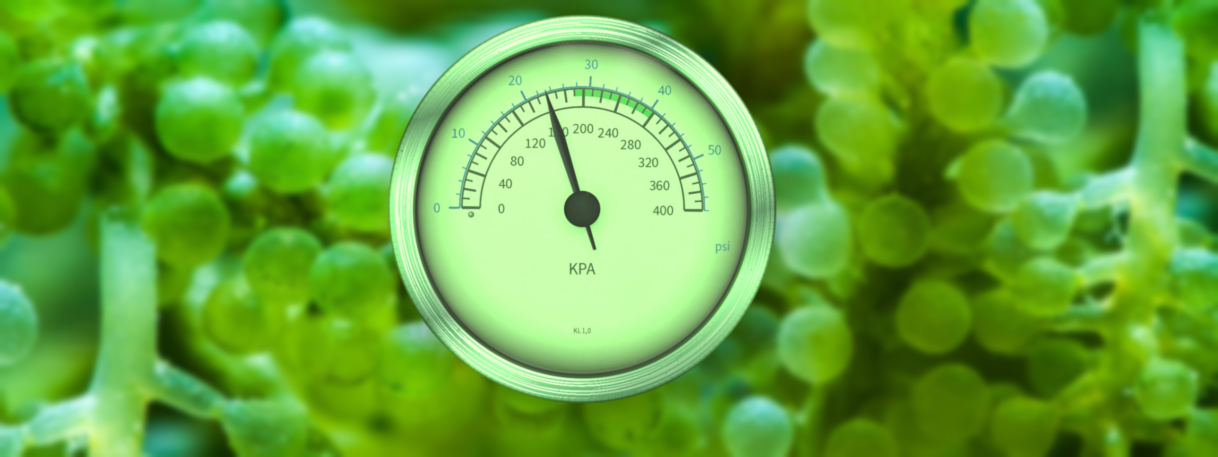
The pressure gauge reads 160 kPa
